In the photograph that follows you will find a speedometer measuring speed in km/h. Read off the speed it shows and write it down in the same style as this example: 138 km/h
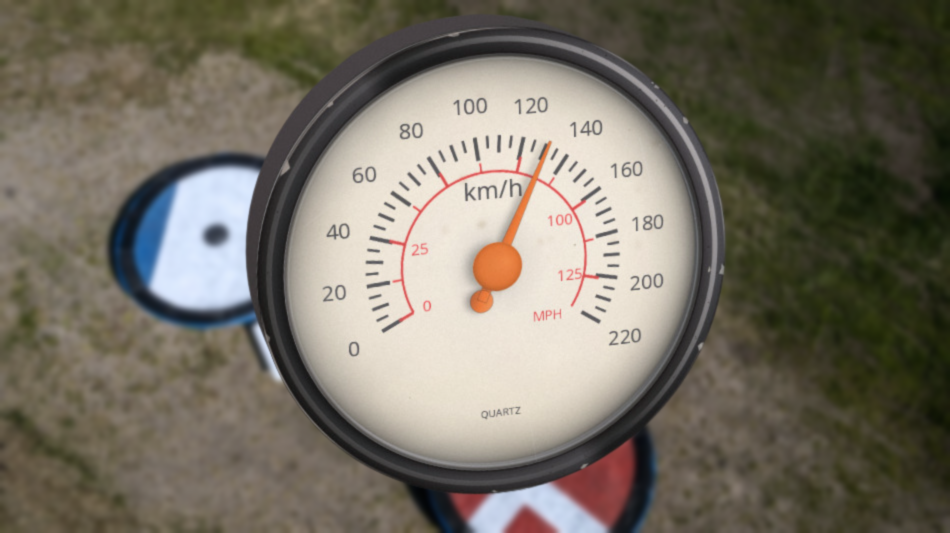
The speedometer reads 130 km/h
